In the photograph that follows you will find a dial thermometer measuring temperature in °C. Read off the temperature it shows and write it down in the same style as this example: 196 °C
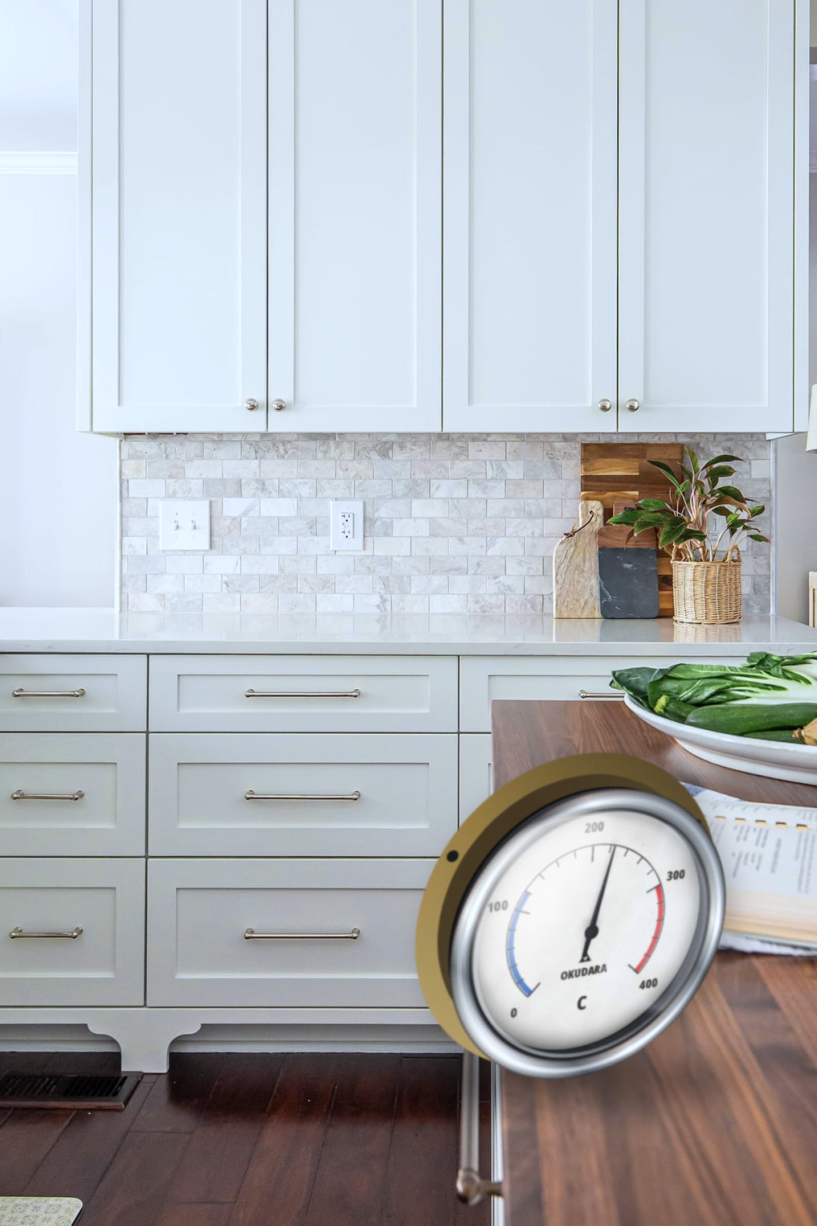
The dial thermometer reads 220 °C
